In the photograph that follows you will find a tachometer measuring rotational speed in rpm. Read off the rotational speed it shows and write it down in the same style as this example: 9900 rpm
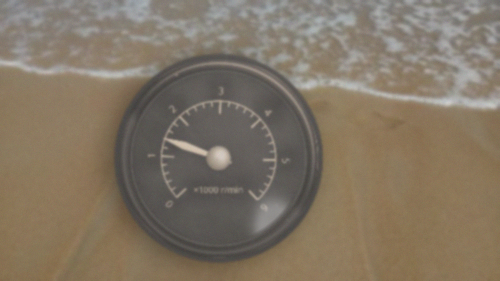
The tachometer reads 1400 rpm
